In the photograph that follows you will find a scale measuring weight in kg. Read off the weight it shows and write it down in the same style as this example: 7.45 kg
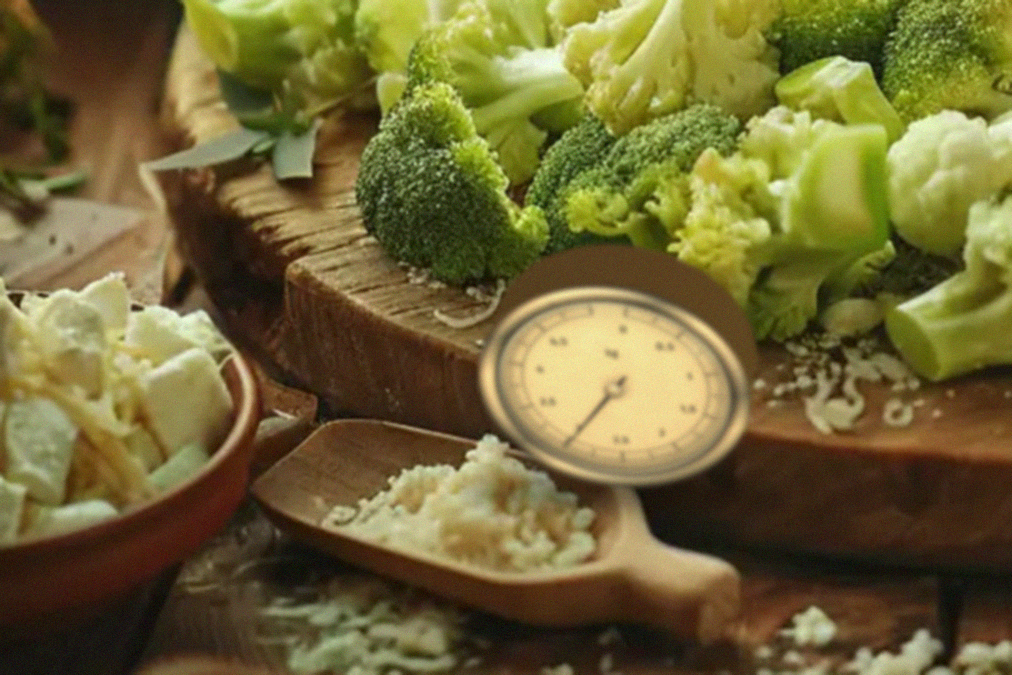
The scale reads 3 kg
